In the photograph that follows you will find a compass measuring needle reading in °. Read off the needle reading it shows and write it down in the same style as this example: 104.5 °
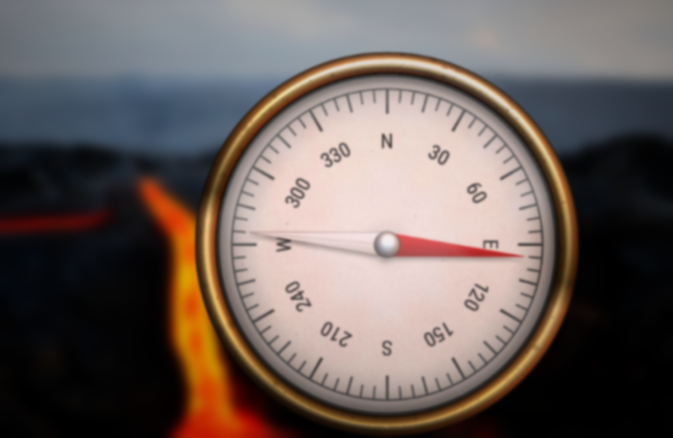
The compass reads 95 °
